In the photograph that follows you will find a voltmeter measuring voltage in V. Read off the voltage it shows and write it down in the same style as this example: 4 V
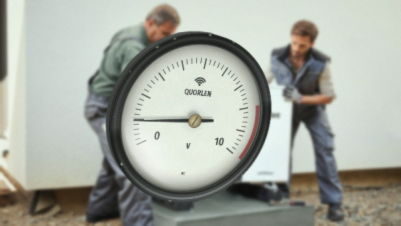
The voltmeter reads 1 V
